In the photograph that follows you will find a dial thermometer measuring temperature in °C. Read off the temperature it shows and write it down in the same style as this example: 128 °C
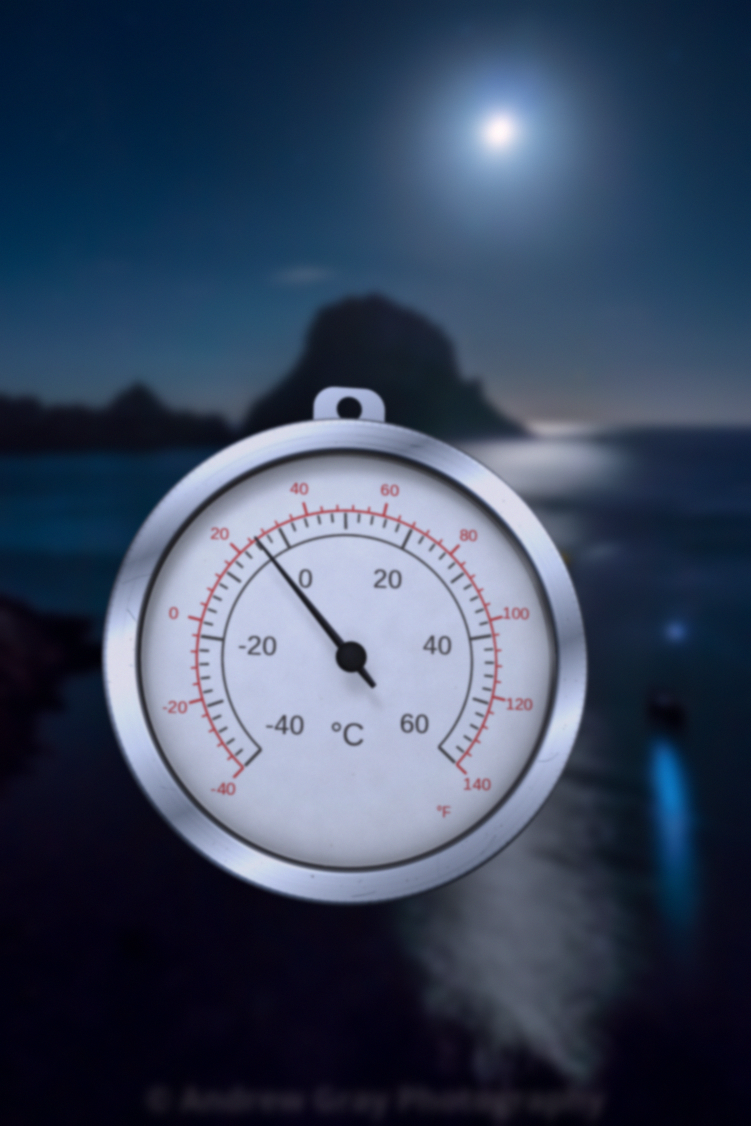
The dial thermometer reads -4 °C
